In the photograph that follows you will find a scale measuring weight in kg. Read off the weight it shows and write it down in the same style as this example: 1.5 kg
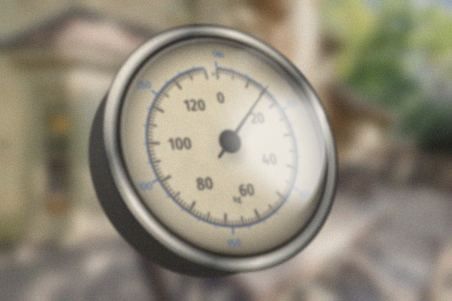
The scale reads 15 kg
